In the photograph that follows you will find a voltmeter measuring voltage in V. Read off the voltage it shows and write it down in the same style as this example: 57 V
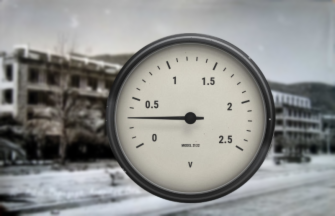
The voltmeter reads 0.3 V
